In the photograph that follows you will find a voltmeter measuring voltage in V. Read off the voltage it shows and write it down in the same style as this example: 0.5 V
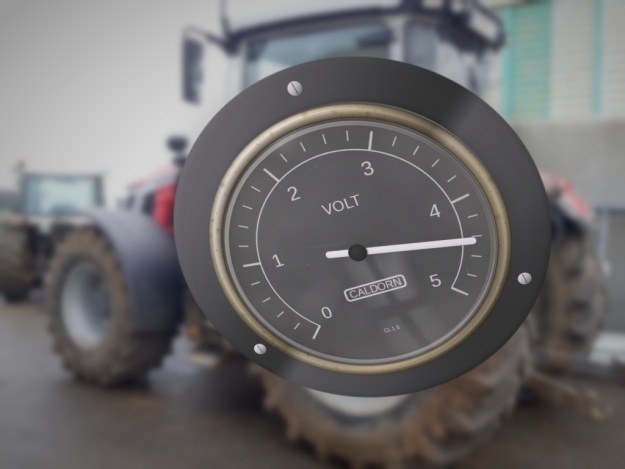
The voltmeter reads 4.4 V
